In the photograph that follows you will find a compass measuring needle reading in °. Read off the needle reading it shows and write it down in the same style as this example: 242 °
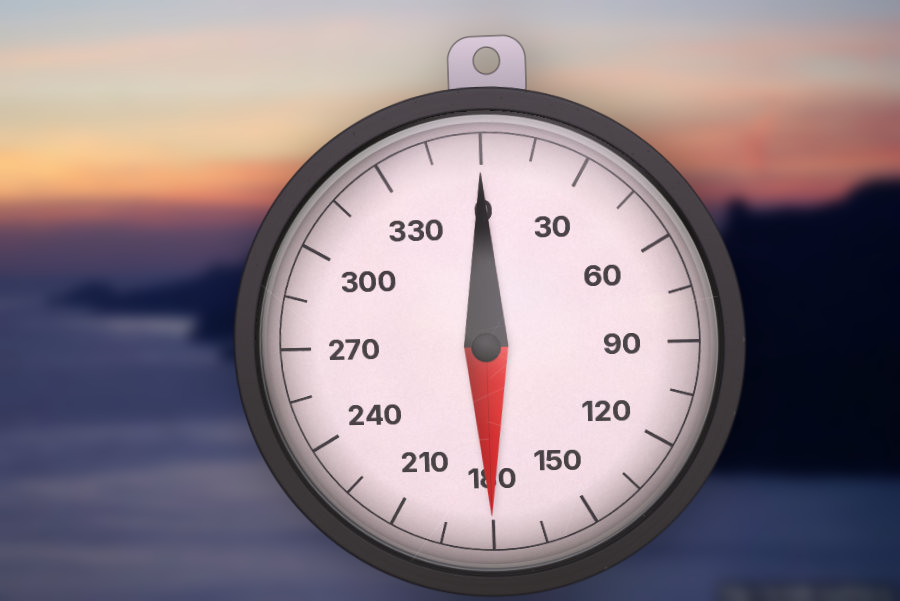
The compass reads 180 °
